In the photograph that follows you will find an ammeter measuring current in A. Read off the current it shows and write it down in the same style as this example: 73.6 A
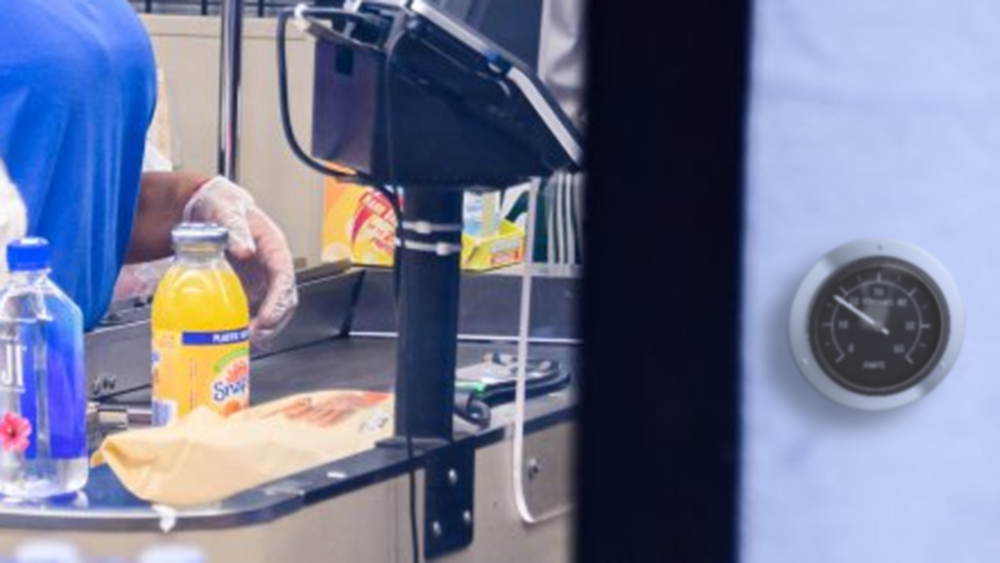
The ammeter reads 17.5 A
